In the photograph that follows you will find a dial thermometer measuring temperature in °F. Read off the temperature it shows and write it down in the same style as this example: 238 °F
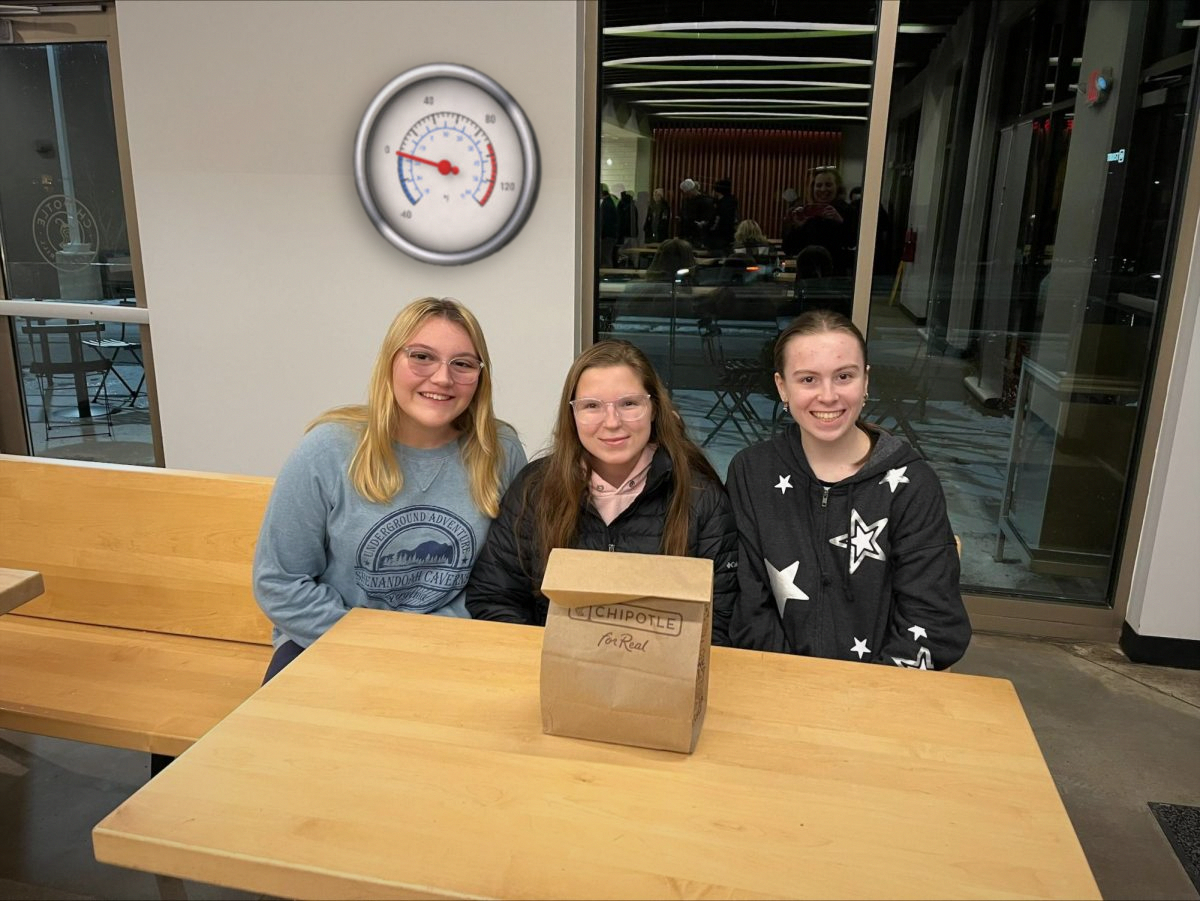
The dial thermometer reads 0 °F
